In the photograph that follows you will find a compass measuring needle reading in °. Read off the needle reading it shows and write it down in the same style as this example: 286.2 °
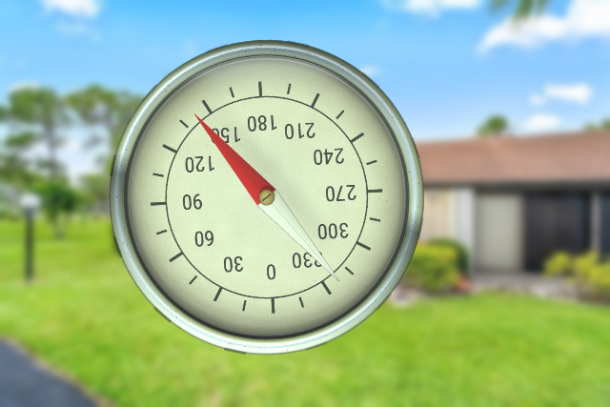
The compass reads 142.5 °
